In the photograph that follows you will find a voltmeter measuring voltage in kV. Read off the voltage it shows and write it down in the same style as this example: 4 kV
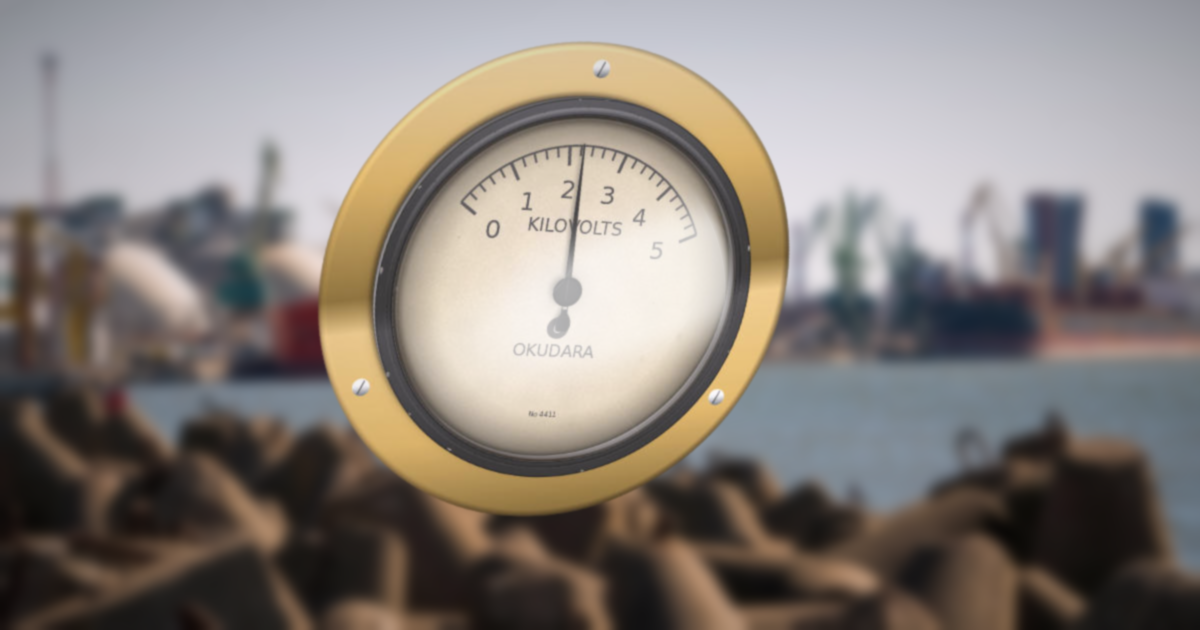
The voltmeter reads 2.2 kV
